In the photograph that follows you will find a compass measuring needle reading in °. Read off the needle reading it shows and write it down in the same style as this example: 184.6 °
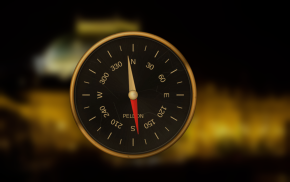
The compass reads 172.5 °
